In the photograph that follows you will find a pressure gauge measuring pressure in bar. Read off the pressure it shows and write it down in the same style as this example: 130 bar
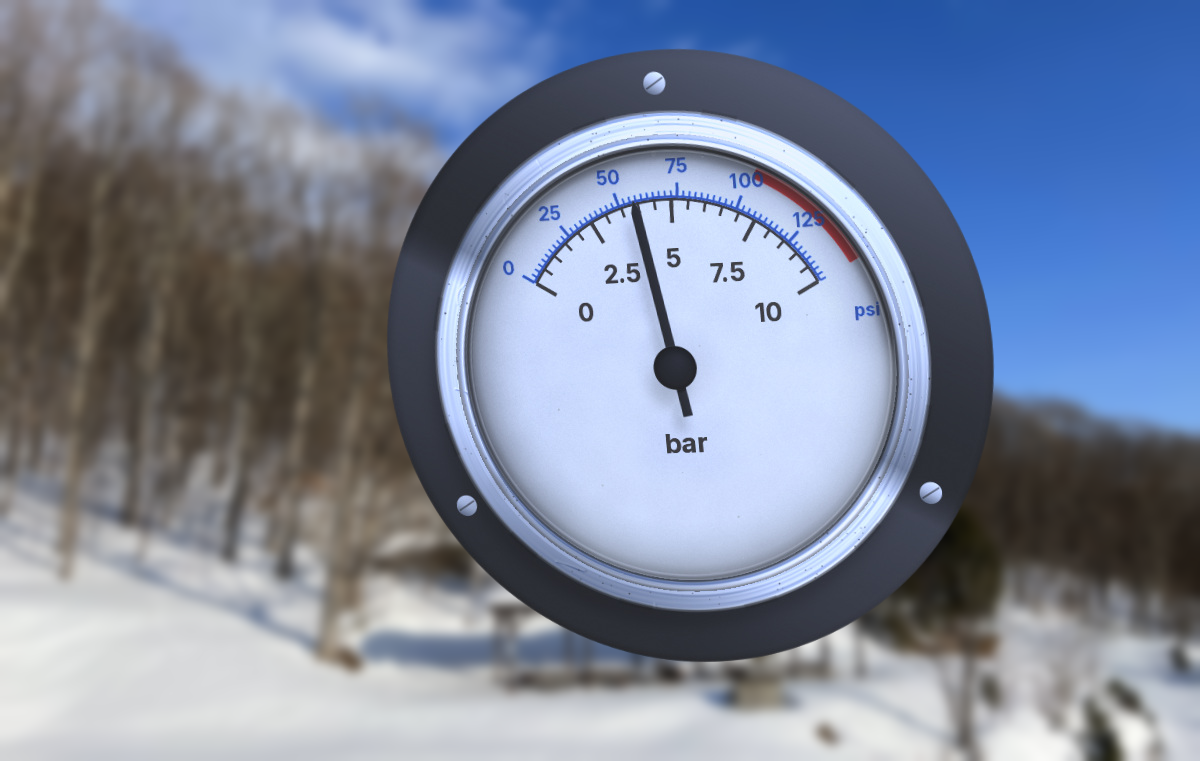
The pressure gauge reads 4 bar
